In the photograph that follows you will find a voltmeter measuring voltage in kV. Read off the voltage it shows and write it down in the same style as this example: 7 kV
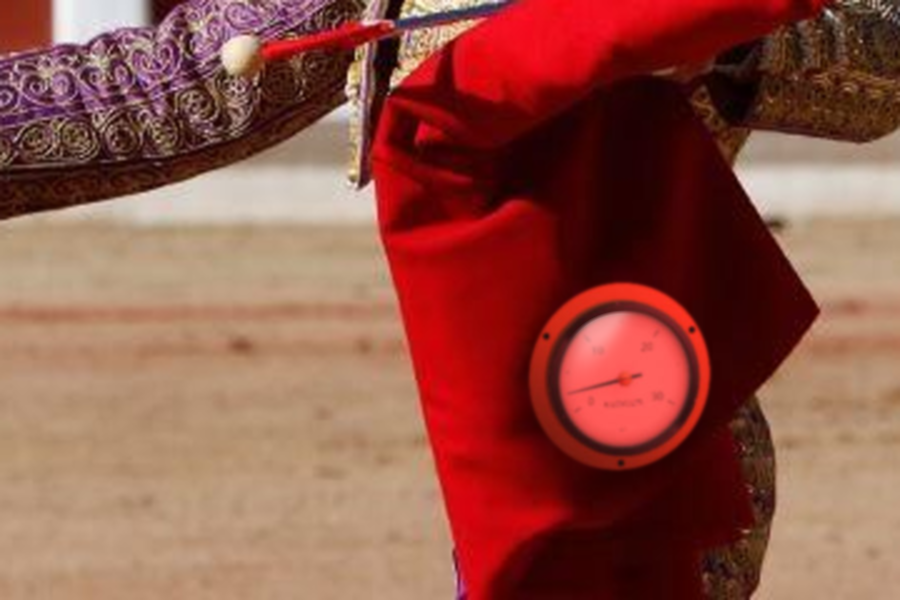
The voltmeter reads 2.5 kV
